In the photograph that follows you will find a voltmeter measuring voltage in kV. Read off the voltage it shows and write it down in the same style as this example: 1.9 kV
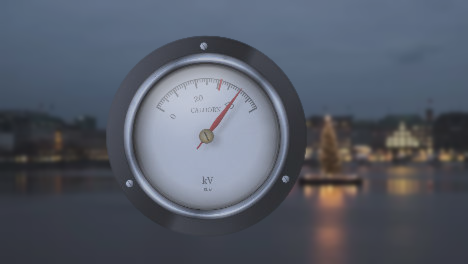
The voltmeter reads 40 kV
